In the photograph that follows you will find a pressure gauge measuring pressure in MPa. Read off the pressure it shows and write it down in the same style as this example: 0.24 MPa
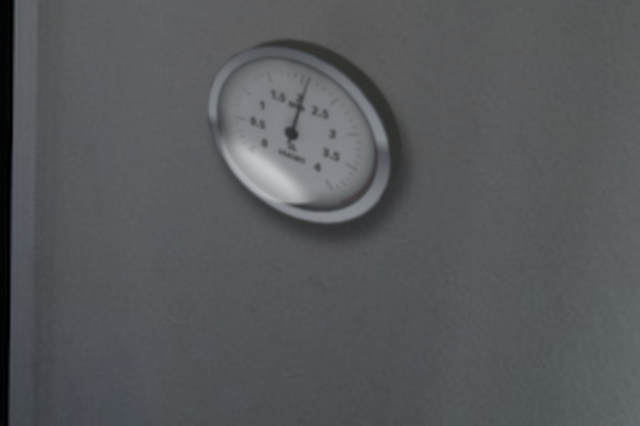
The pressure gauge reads 2.1 MPa
